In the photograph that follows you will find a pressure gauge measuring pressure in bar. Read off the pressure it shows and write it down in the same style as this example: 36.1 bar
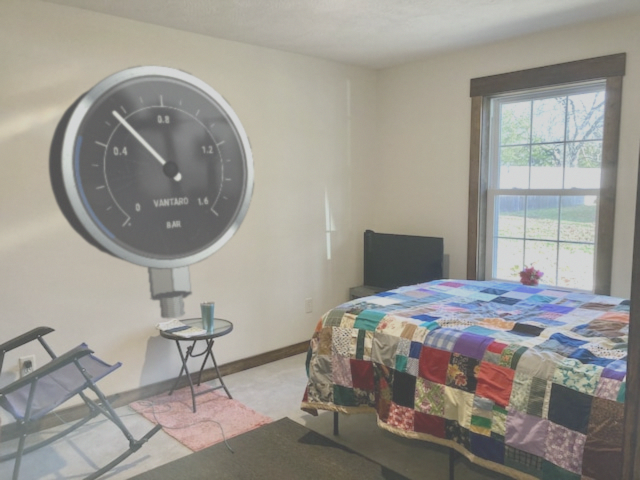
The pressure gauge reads 0.55 bar
